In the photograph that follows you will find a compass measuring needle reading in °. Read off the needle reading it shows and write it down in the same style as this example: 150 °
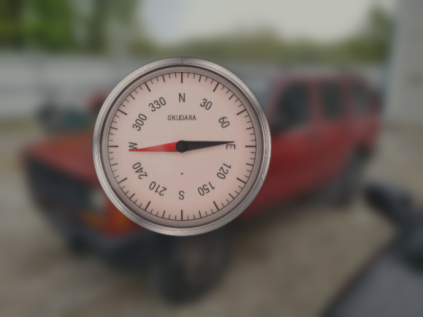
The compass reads 265 °
